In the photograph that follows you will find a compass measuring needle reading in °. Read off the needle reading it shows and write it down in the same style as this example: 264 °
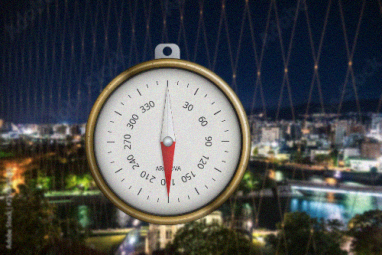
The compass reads 180 °
